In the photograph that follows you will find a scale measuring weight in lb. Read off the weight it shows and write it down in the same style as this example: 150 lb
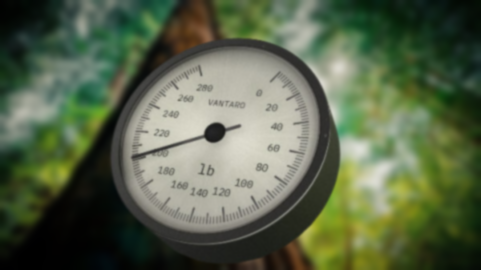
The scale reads 200 lb
